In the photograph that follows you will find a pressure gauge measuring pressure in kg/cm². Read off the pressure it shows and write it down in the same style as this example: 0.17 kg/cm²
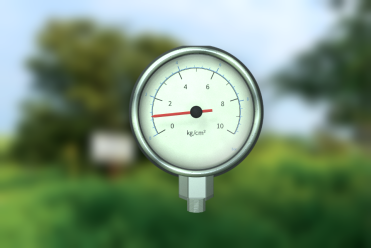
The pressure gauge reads 1 kg/cm²
